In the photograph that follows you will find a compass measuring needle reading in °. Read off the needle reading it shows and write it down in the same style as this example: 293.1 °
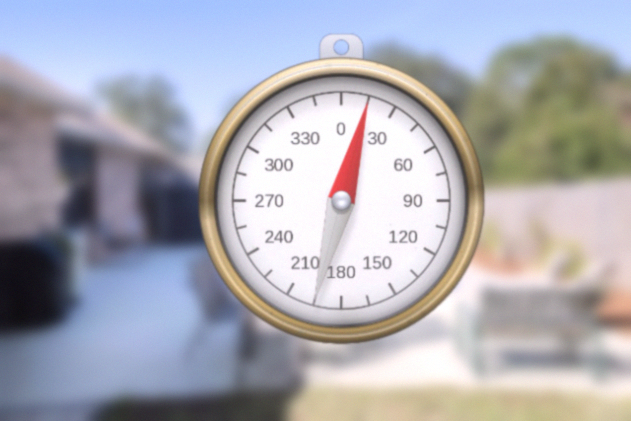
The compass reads 15 °
